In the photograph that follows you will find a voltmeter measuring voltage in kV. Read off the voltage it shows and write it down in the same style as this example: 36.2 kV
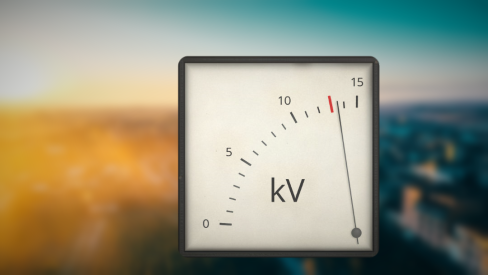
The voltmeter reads 13.5 kV
